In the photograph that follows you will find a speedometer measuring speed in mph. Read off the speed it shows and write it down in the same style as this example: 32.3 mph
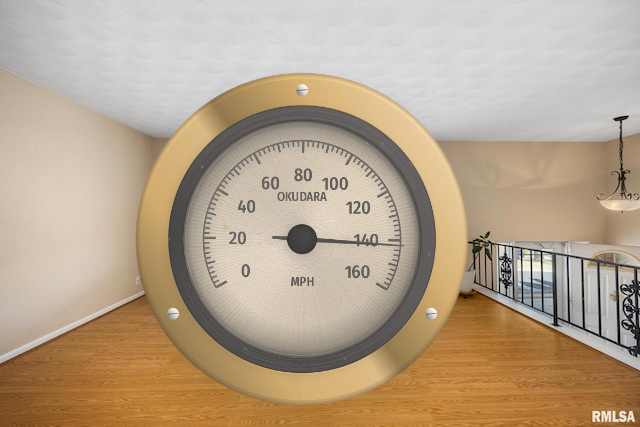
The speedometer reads 142 mph
